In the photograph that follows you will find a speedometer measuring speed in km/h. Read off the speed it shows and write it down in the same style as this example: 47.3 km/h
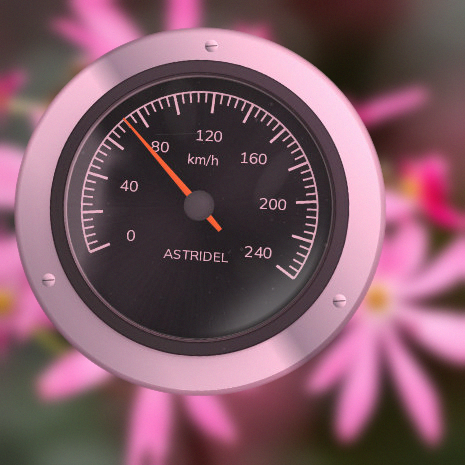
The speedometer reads 72 km/h
